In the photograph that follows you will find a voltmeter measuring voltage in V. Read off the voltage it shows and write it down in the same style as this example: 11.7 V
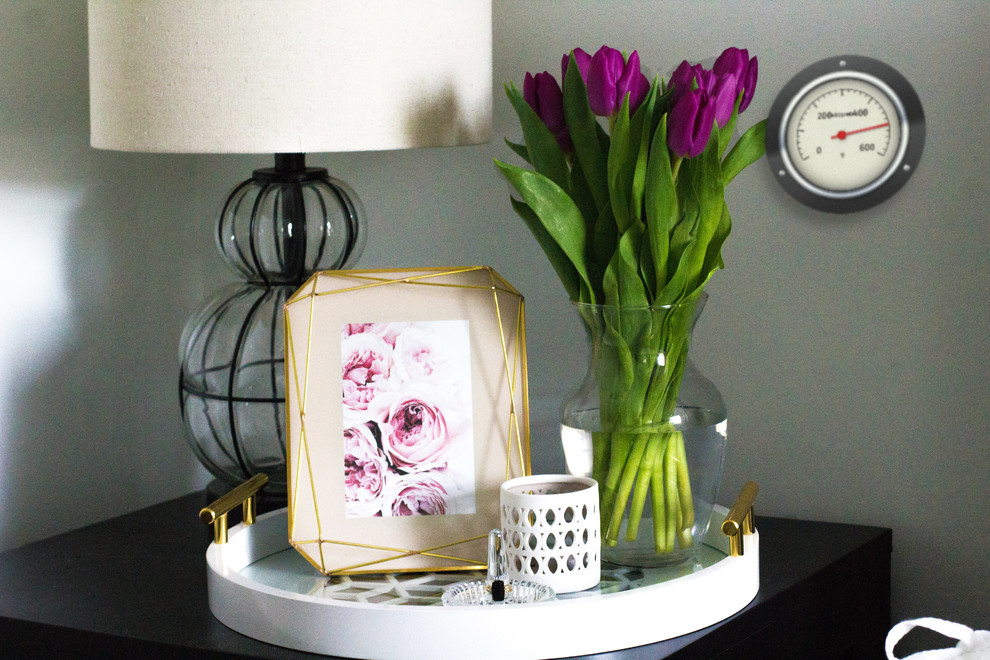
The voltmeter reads 500 V
